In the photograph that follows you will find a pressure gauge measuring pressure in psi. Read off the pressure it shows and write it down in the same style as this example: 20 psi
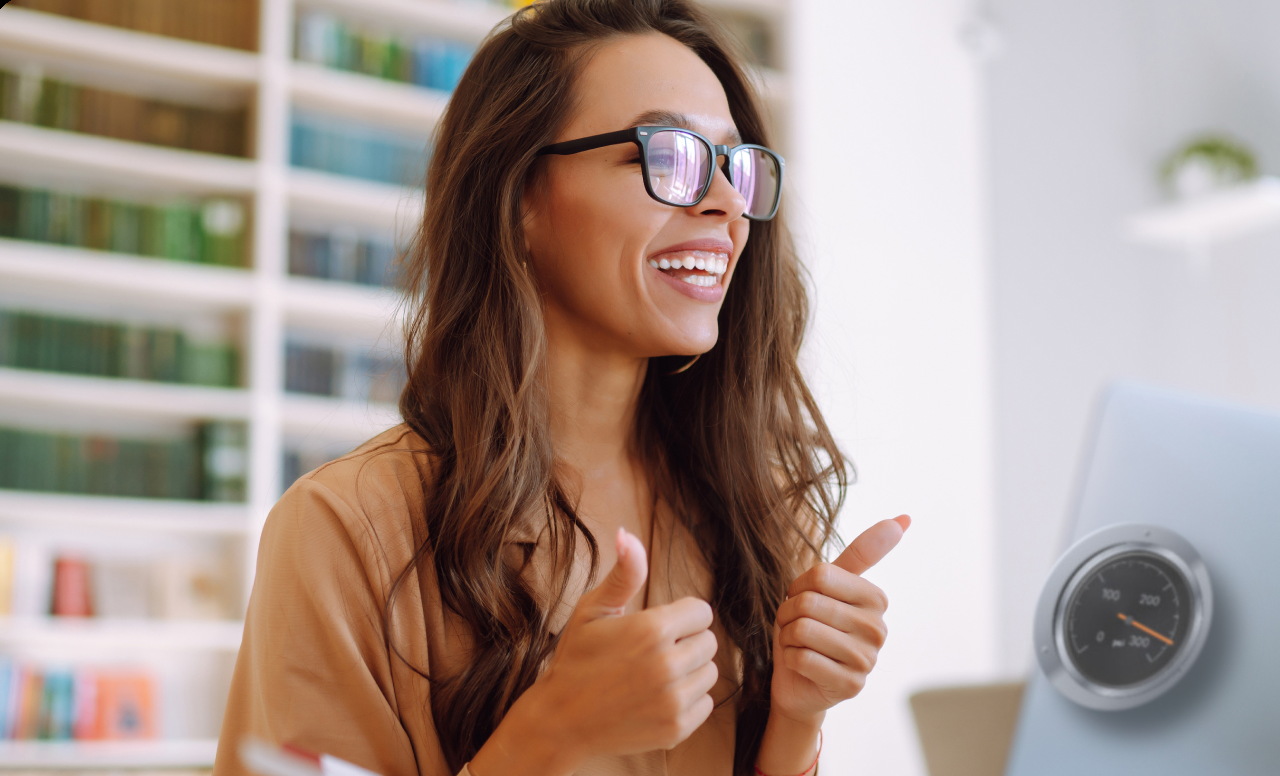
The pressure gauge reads 270 psi
